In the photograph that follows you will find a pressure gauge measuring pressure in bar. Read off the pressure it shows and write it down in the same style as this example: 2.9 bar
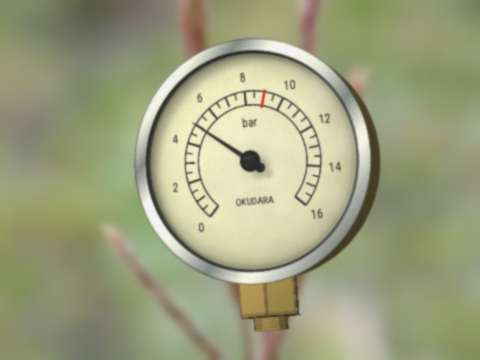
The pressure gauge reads 5 bar
